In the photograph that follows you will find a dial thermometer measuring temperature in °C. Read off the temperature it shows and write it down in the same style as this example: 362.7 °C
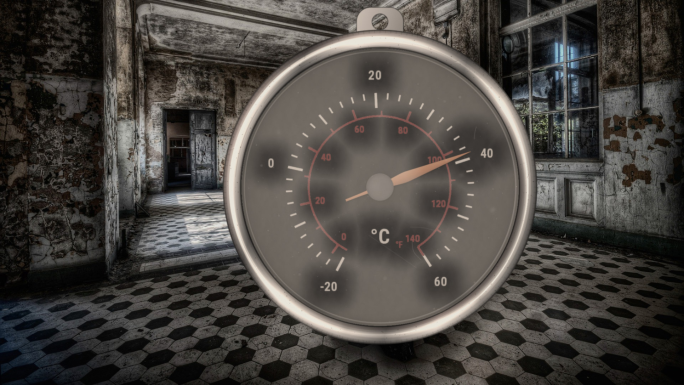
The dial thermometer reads 39 °C
